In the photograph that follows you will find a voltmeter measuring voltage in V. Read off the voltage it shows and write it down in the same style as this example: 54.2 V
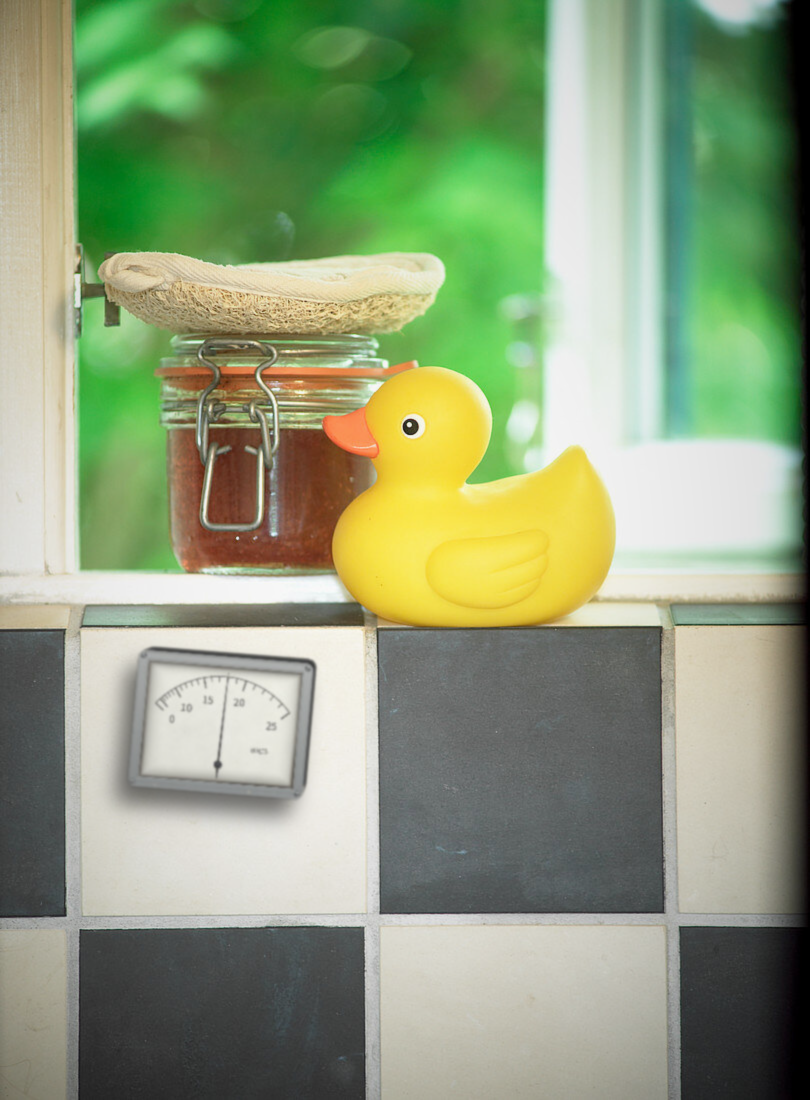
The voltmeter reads 18 V
